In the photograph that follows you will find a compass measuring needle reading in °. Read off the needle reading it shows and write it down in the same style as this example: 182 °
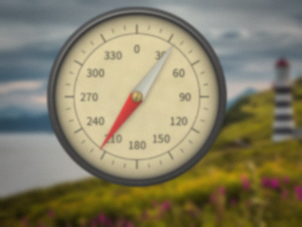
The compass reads 215 °
